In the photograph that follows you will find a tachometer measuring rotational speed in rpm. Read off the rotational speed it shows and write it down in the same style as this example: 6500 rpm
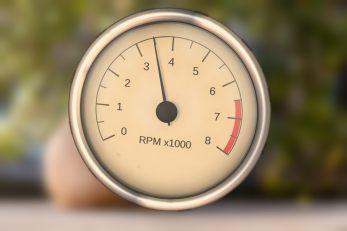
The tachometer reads 3500 rpm
